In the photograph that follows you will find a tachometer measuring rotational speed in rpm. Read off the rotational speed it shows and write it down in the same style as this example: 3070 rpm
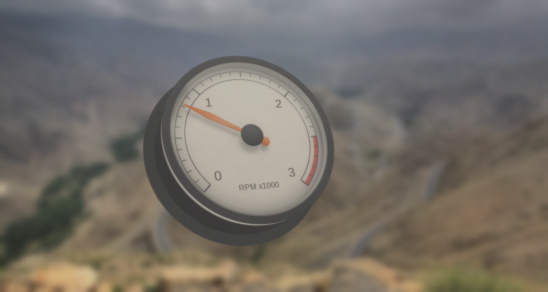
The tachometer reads 800 rpm
